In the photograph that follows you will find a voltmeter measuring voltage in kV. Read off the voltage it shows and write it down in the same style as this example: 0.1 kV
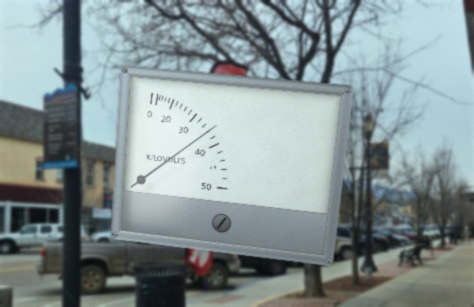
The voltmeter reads 36 kV
